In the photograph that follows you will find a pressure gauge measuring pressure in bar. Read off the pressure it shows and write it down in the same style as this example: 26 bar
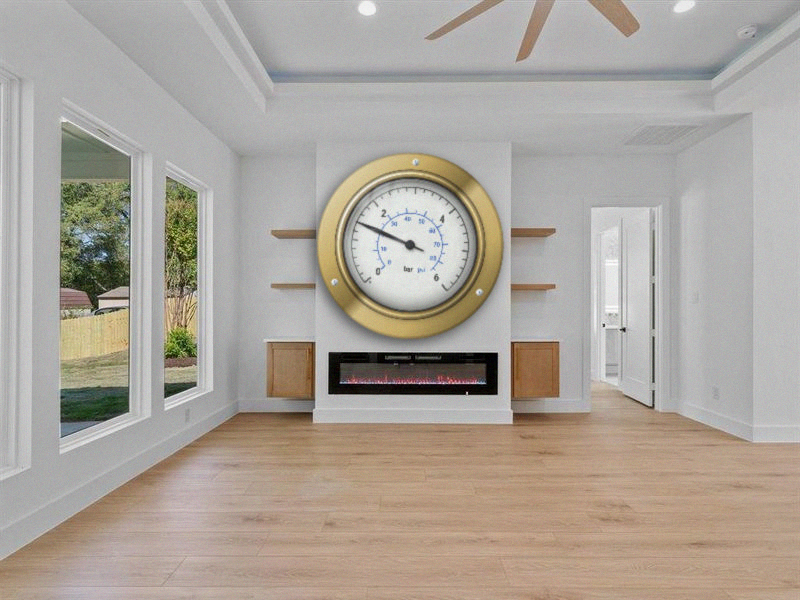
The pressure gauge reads 1.4 bar
